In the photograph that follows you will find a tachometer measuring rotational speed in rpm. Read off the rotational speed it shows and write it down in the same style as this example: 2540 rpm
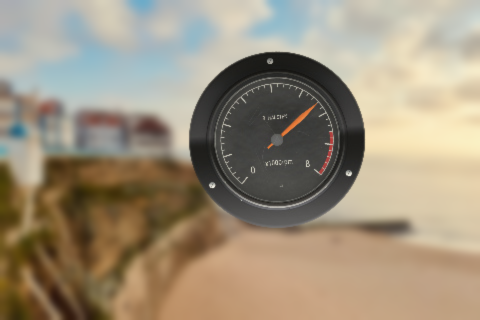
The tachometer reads 5600 rpm
